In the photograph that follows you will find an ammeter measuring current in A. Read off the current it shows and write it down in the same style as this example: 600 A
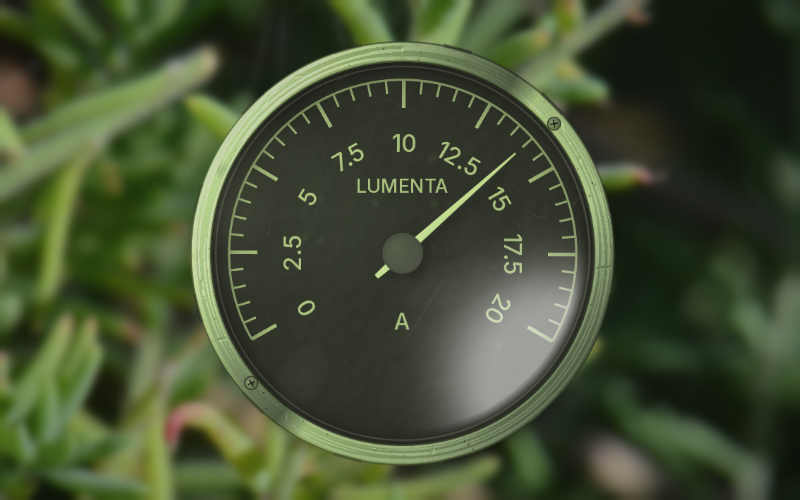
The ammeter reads 14 A
